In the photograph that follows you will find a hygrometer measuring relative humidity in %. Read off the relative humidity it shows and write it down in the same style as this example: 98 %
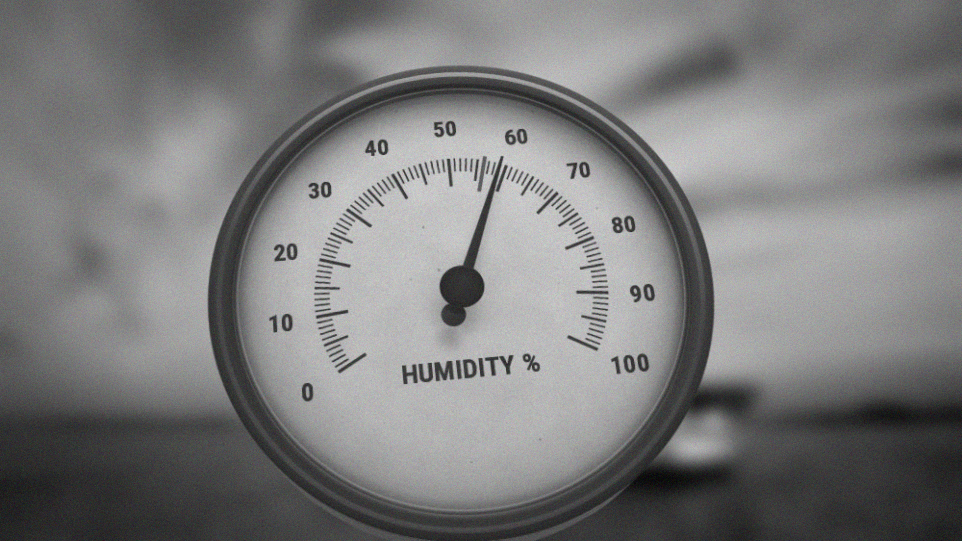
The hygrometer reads 59 %
